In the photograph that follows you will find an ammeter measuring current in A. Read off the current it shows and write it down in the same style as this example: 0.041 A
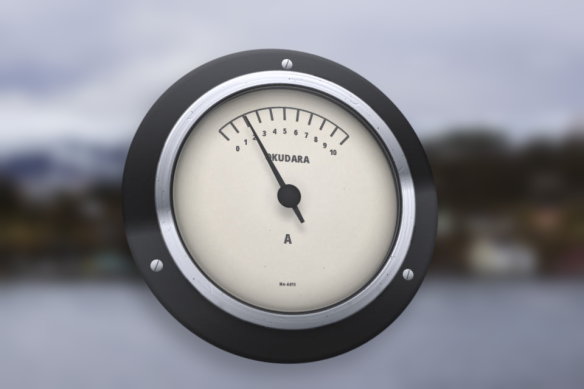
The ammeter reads 2 A
